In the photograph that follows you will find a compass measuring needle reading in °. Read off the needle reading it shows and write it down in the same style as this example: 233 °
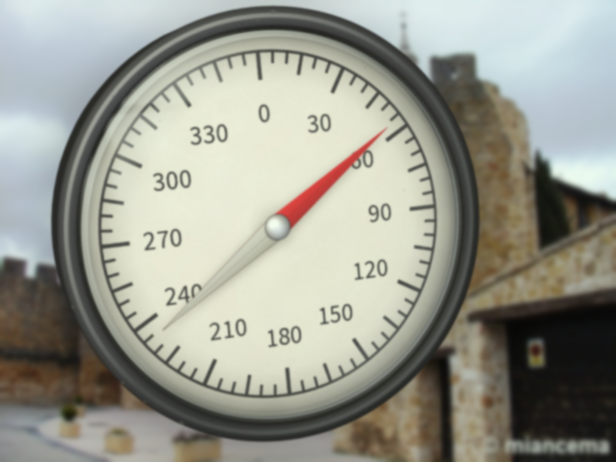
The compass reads 55 °
